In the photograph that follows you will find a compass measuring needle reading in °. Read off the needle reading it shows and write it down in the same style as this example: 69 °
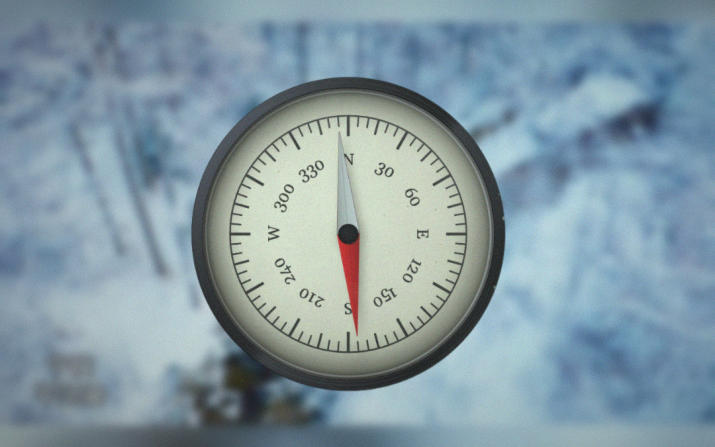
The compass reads 175 °
